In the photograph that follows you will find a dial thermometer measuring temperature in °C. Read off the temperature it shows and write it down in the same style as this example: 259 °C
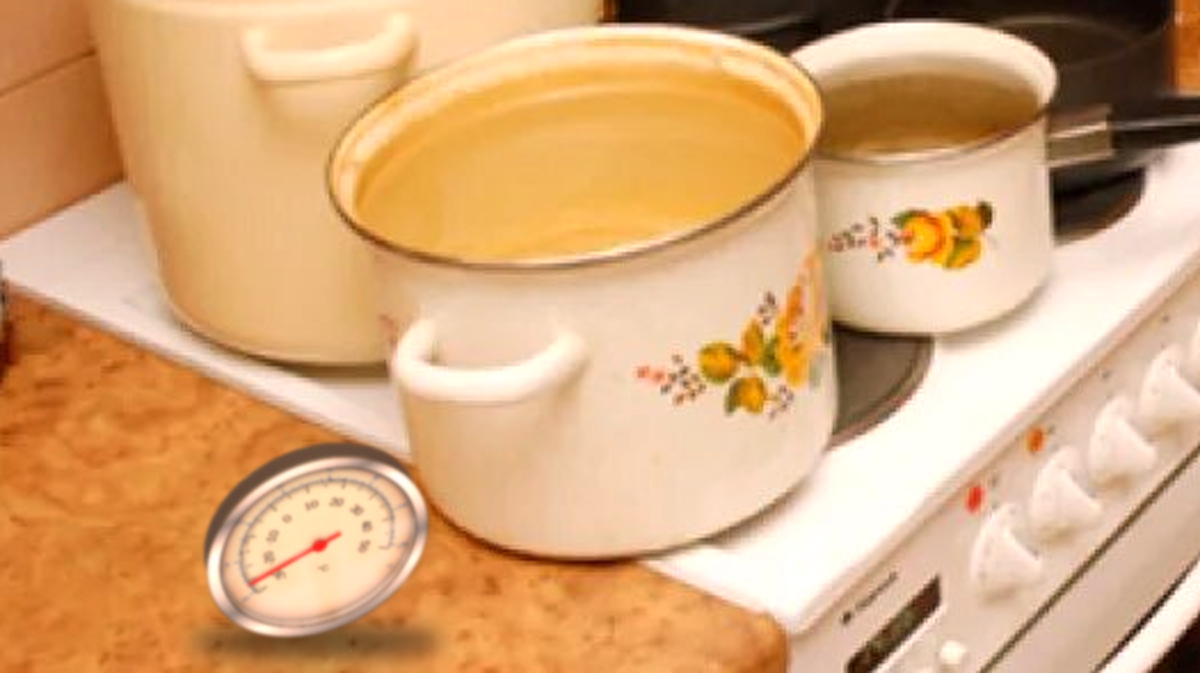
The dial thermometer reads -25 °C
